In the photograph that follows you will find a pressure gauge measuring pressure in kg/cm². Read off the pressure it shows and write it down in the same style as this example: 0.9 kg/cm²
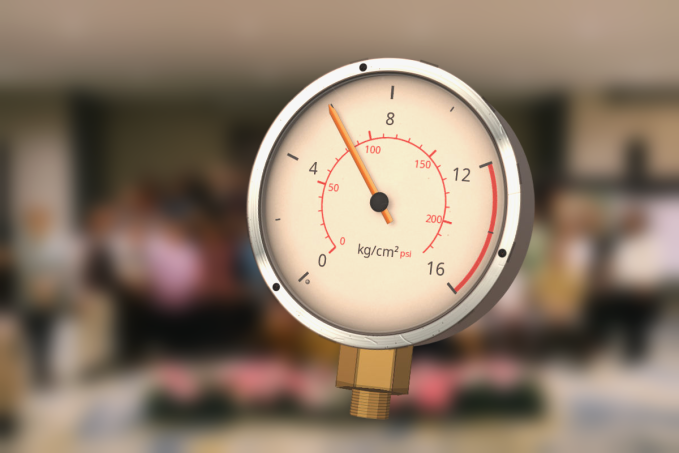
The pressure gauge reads 6 kg/cm²
